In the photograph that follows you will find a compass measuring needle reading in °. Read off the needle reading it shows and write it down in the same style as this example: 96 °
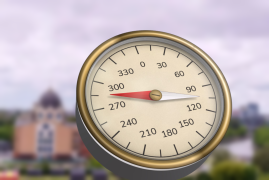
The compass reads 285 °
